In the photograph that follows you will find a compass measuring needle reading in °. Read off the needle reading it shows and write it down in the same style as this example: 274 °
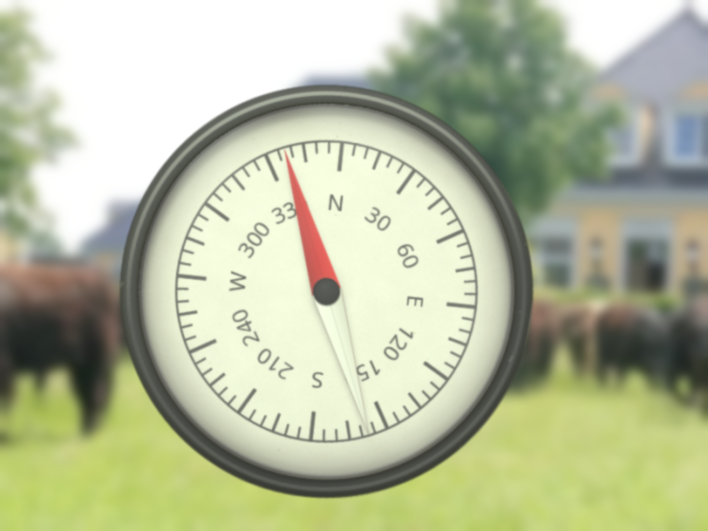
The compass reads 337.5 °
